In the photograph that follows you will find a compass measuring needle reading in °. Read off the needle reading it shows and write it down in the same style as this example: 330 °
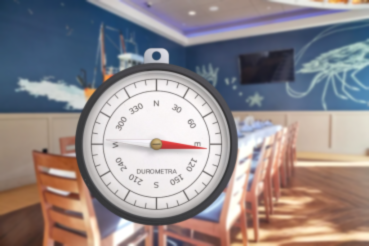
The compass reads 95 °
